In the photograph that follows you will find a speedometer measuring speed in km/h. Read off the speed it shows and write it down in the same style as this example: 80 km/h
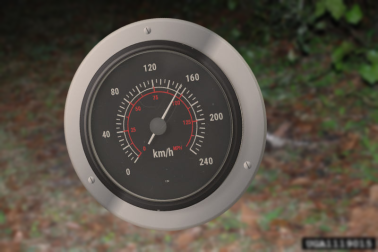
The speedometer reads 155 km/h
